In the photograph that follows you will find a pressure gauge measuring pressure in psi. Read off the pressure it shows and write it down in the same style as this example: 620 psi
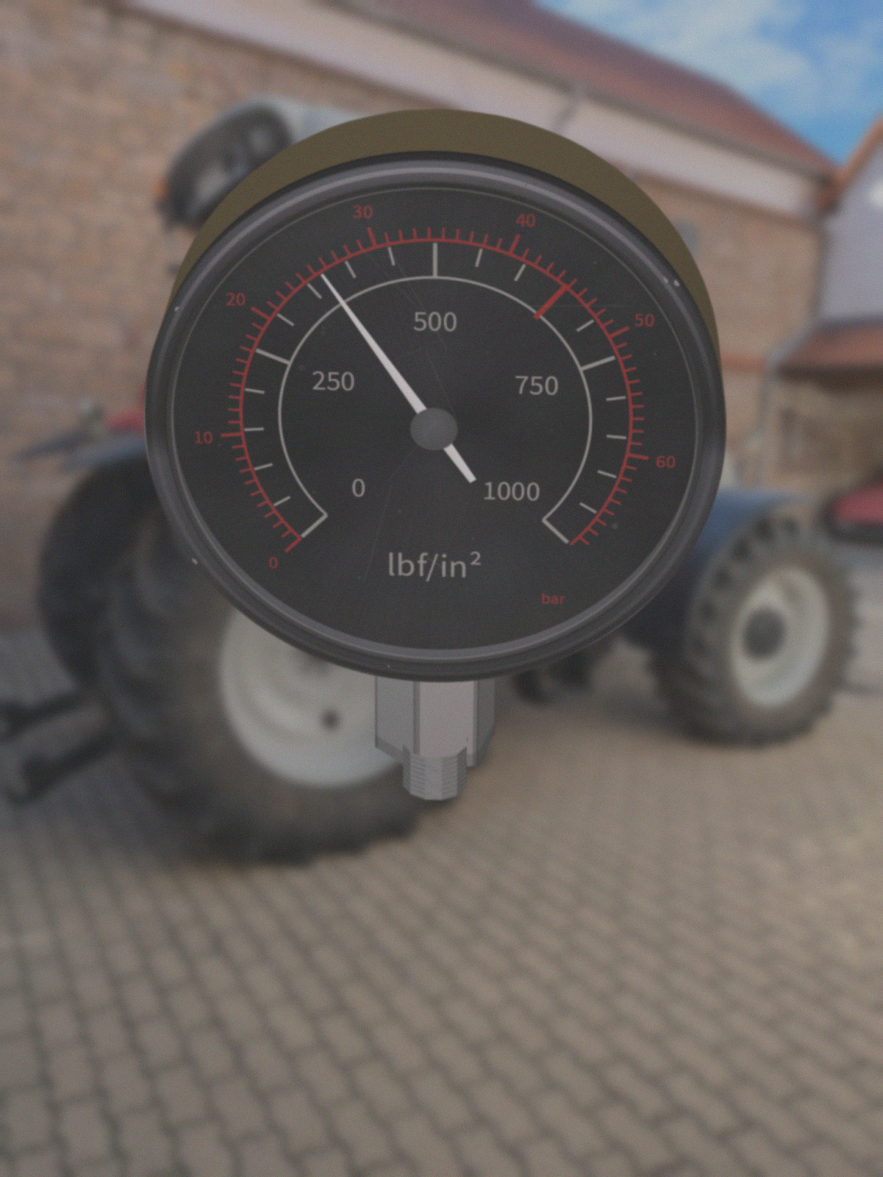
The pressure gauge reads 375 psi
